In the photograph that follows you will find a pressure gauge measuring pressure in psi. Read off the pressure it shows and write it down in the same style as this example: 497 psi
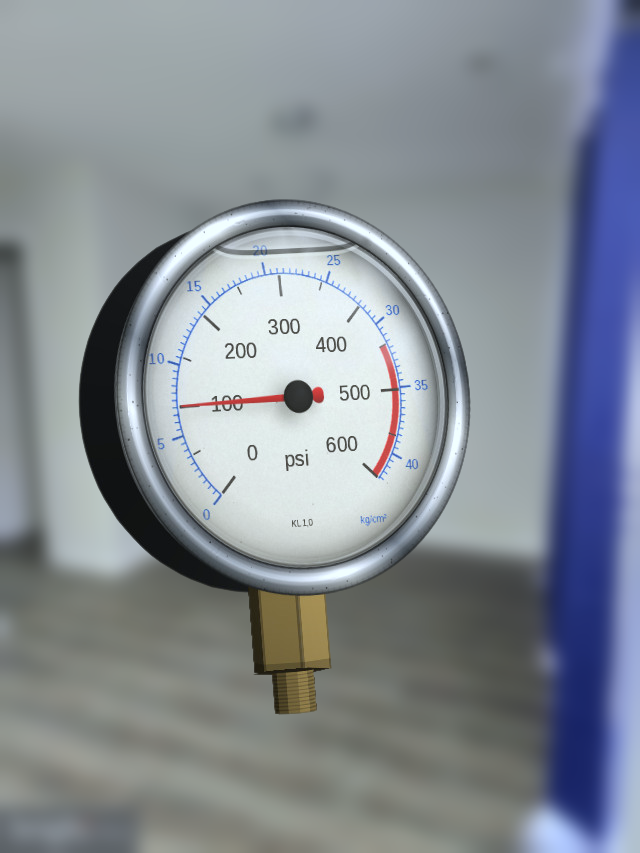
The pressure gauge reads 100 psi
